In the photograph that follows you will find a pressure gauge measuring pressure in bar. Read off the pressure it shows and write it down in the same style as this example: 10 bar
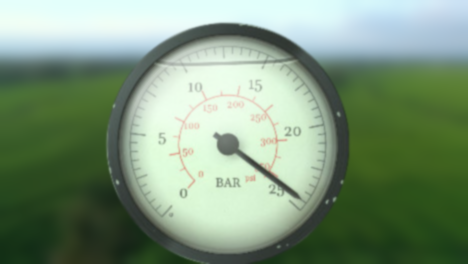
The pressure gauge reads 24.5 bar
